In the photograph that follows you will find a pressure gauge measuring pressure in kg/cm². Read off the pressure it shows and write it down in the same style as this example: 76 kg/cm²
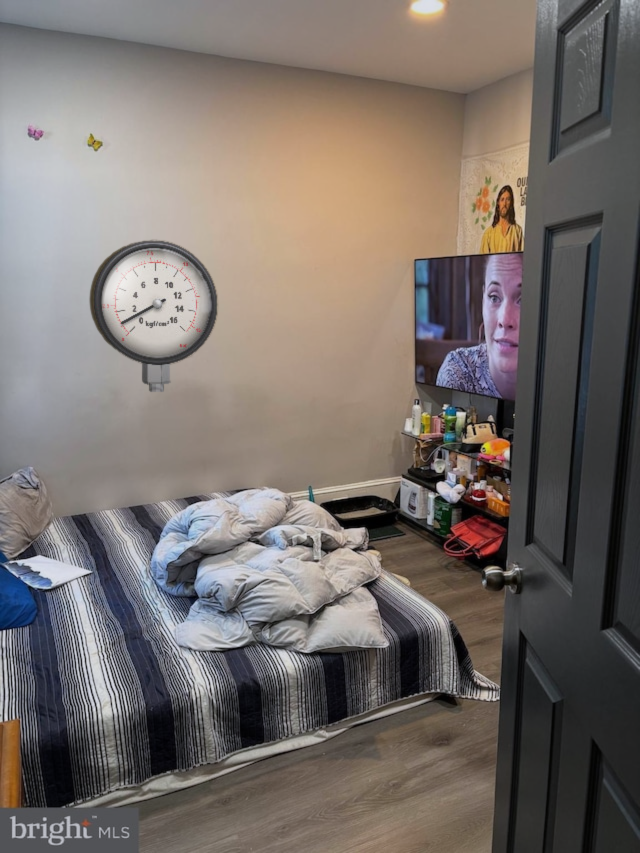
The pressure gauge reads 1 kg/cm²
